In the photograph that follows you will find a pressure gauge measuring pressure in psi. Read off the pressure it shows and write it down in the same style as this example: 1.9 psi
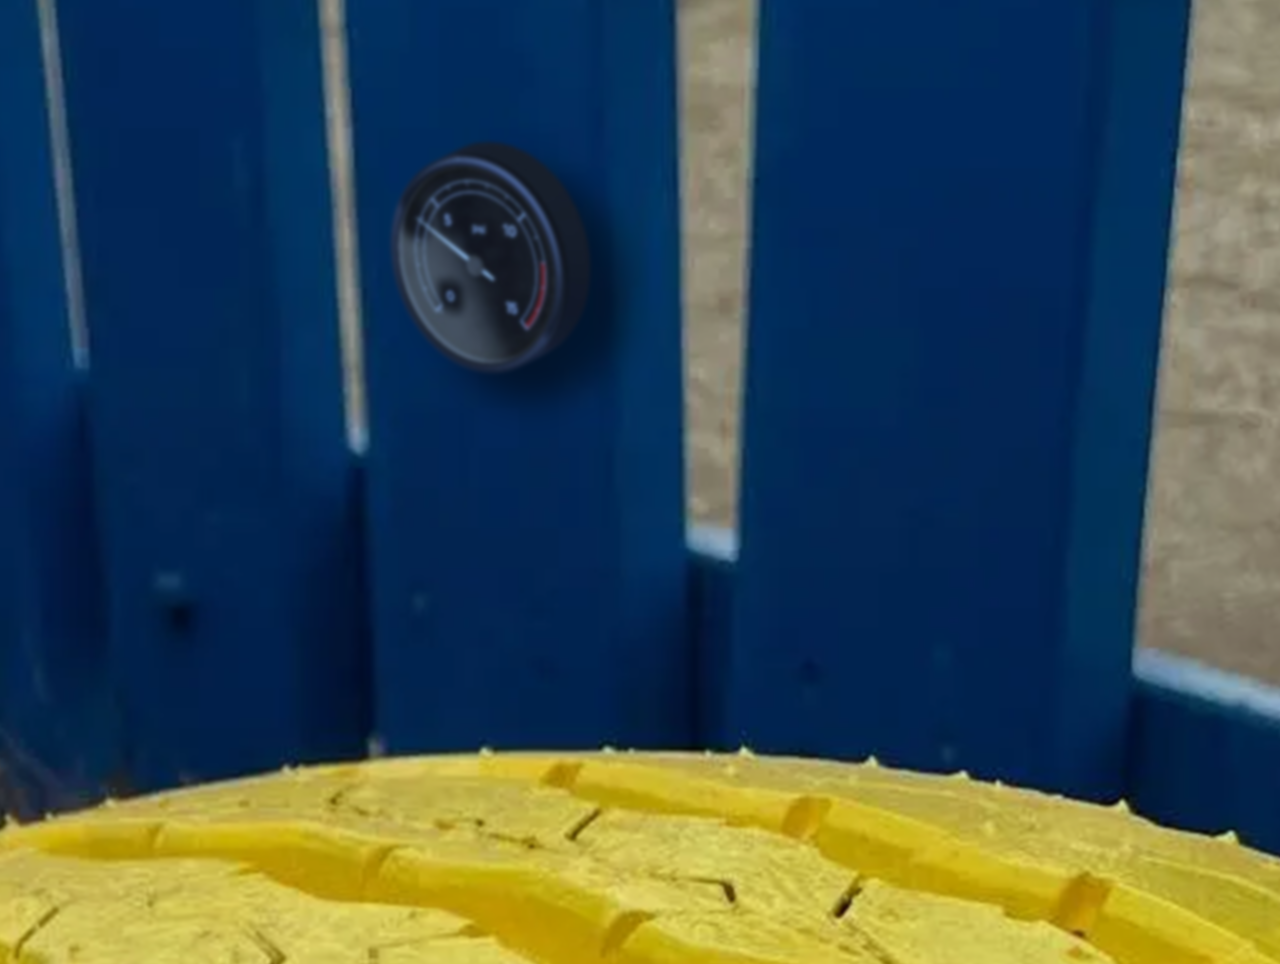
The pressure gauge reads 4 psi
